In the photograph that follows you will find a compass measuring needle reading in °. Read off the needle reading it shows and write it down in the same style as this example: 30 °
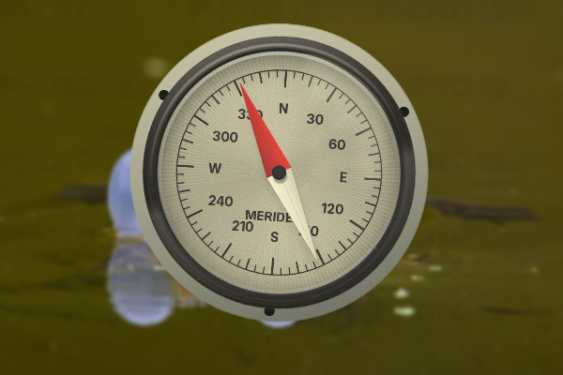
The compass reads 332.5 °
